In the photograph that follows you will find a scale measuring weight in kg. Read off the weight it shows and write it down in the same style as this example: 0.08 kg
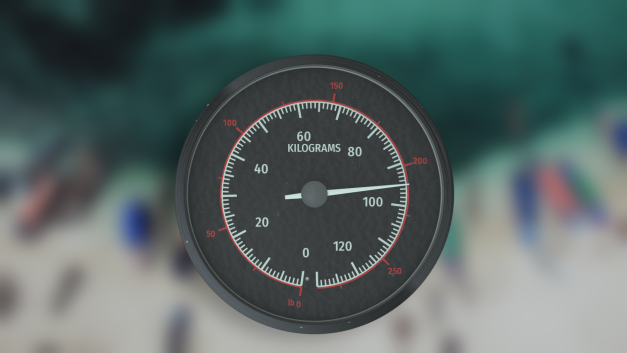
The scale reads 95 kg
